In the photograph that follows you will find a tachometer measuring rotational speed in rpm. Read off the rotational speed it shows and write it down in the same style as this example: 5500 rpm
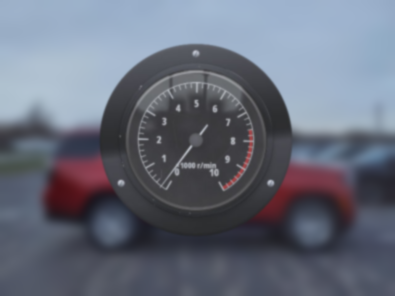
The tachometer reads 200 rpm
